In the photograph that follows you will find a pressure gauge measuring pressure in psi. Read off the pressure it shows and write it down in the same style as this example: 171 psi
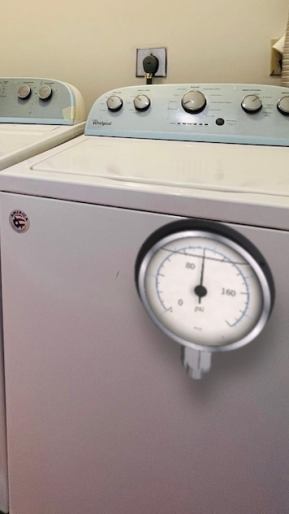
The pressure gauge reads 100 psi
